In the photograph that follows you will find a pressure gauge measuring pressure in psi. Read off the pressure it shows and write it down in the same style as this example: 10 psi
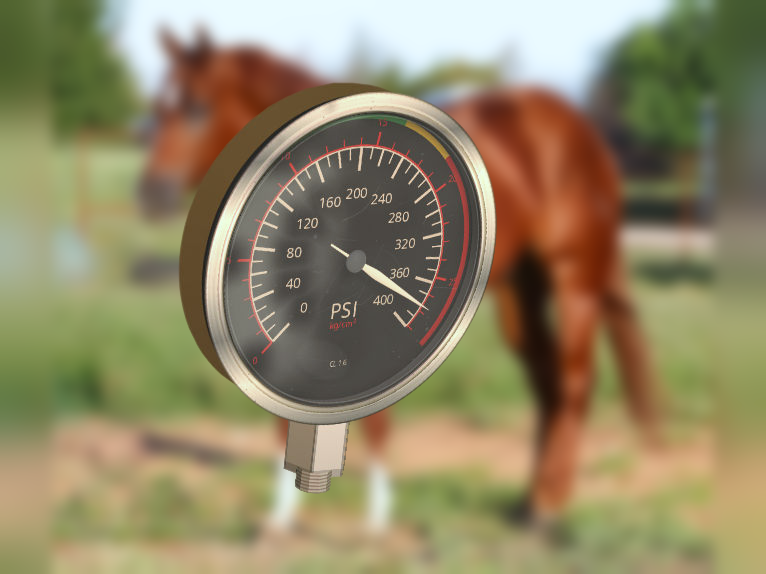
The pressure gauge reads 380 psi
